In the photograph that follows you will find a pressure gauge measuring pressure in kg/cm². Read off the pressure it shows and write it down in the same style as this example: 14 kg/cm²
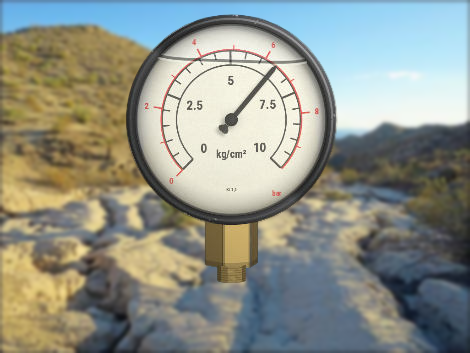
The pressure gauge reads 6.5 kg/cm²
